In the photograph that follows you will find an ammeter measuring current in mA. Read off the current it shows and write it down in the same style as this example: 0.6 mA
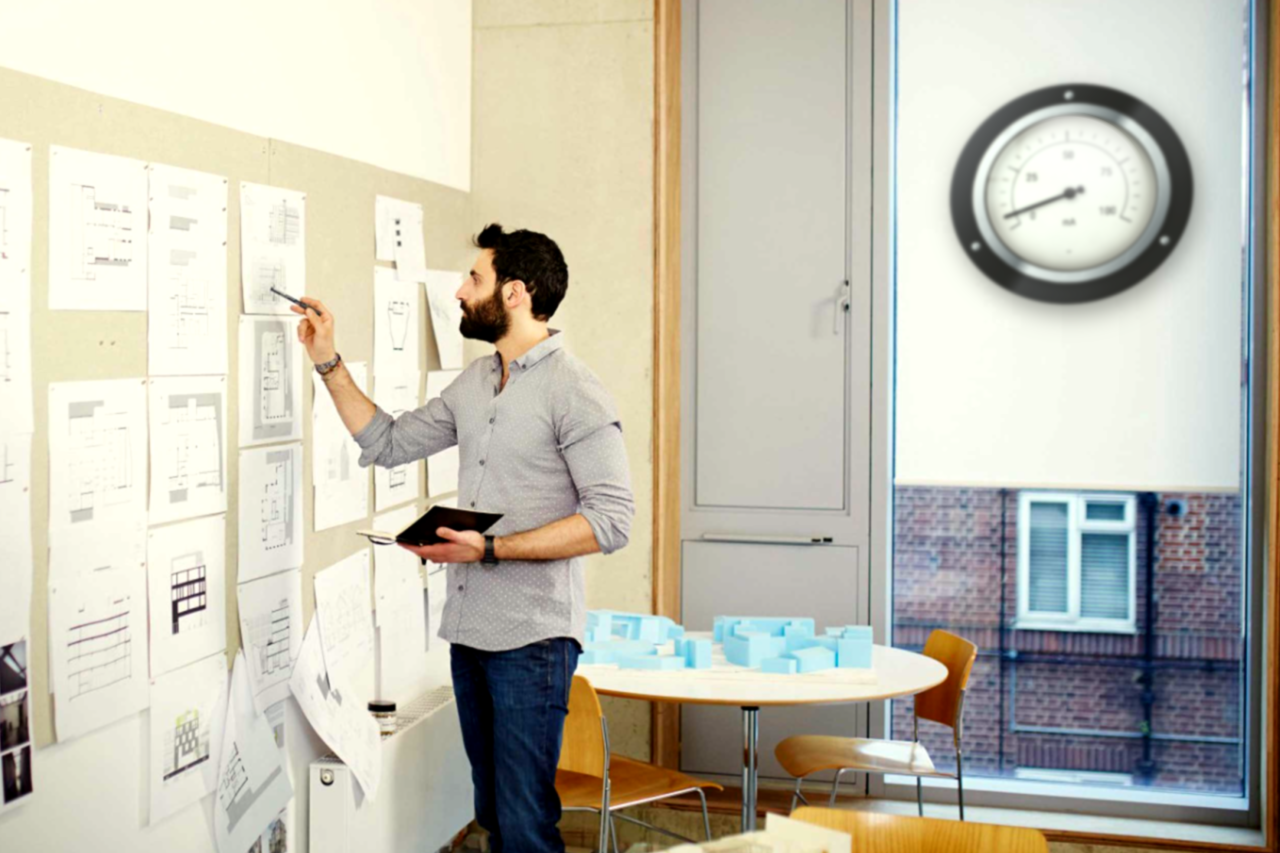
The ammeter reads 5 mA
